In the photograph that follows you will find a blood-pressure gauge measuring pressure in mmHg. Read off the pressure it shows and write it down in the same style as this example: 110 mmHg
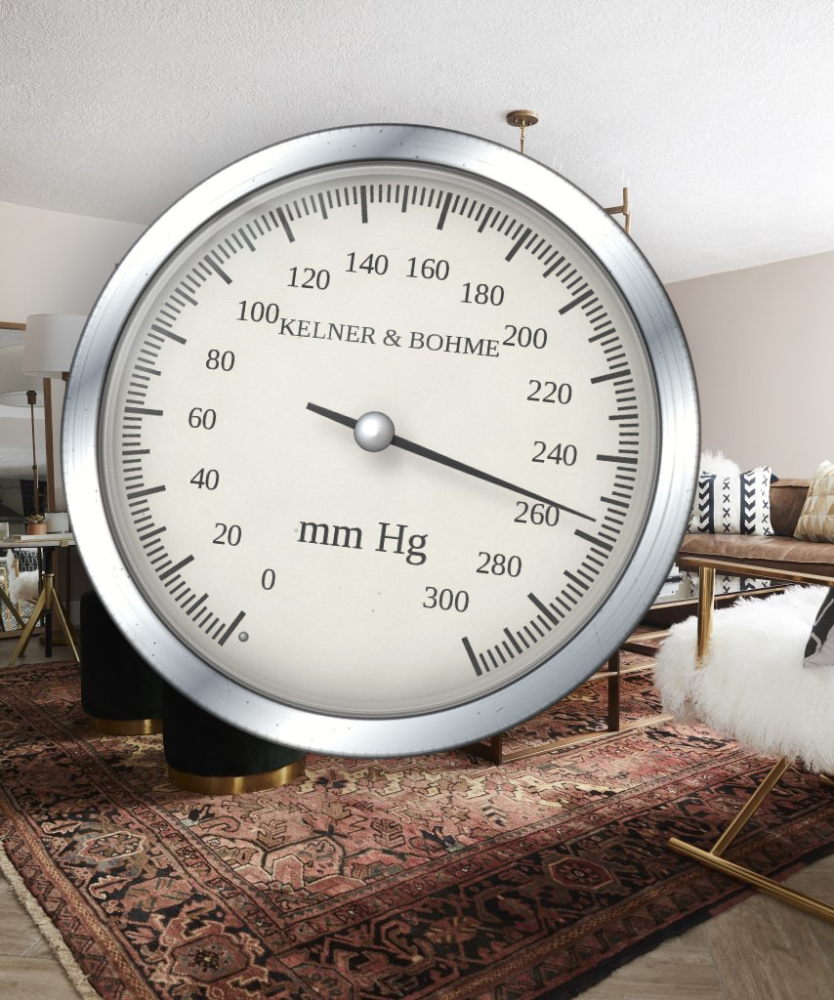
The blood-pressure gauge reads 256 mmHg
